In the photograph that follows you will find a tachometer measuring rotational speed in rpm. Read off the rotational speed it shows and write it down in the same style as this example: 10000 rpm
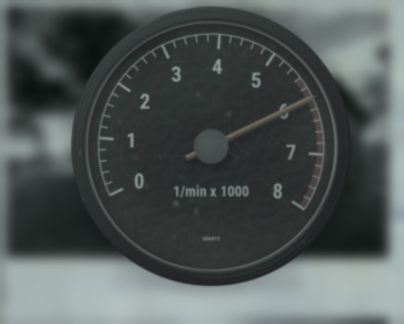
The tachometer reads 6000 rpm
